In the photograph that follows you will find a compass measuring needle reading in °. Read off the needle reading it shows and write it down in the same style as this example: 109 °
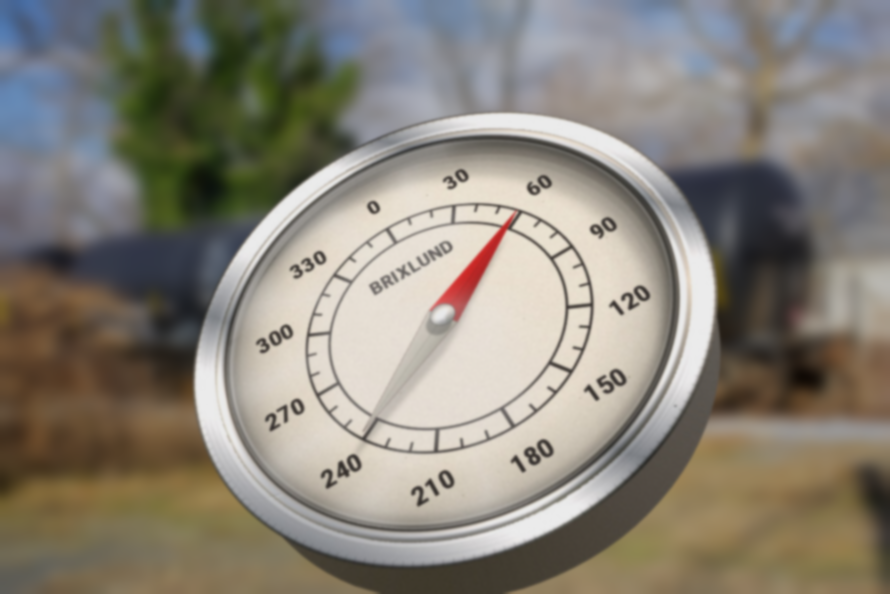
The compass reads 60 °
